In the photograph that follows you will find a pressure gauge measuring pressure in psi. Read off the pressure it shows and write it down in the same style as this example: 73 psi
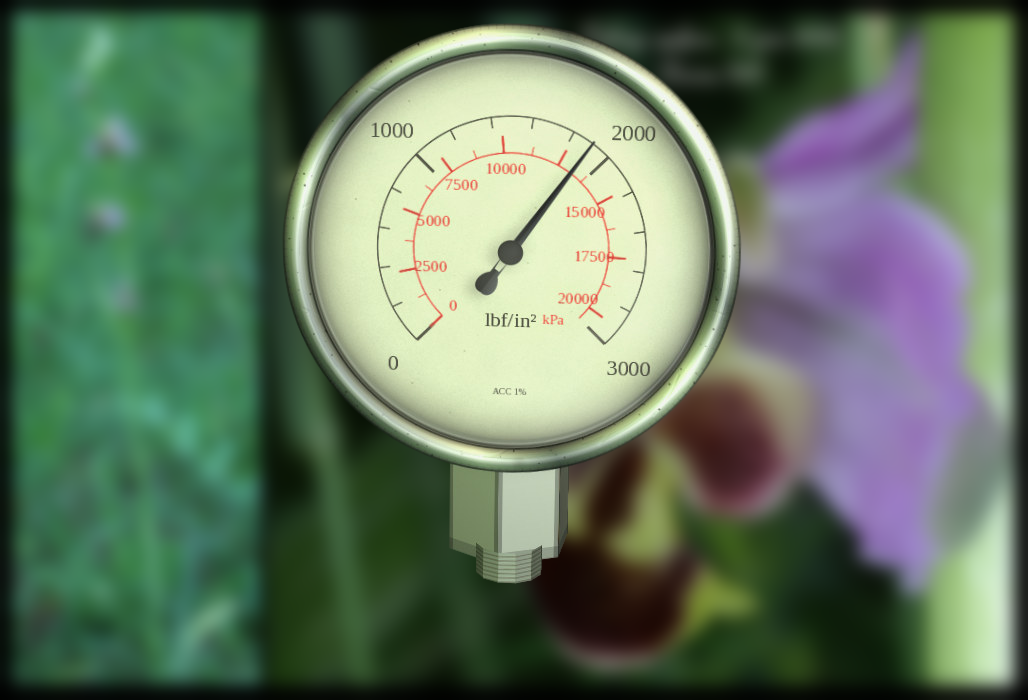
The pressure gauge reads 1900 psi
